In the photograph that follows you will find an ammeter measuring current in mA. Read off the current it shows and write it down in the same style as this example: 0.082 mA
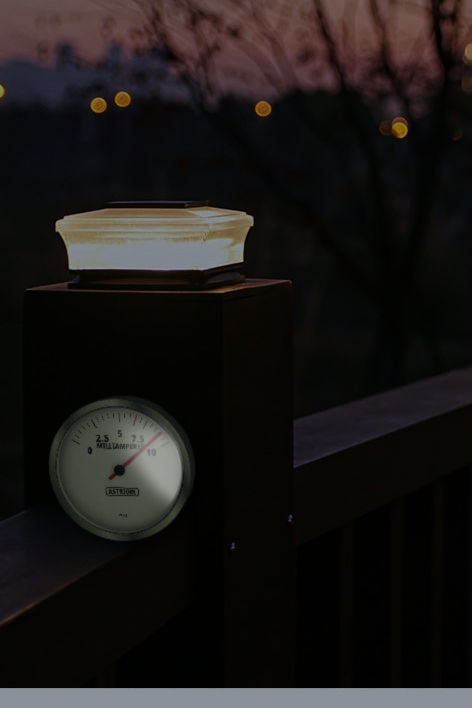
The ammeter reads 9 mA
